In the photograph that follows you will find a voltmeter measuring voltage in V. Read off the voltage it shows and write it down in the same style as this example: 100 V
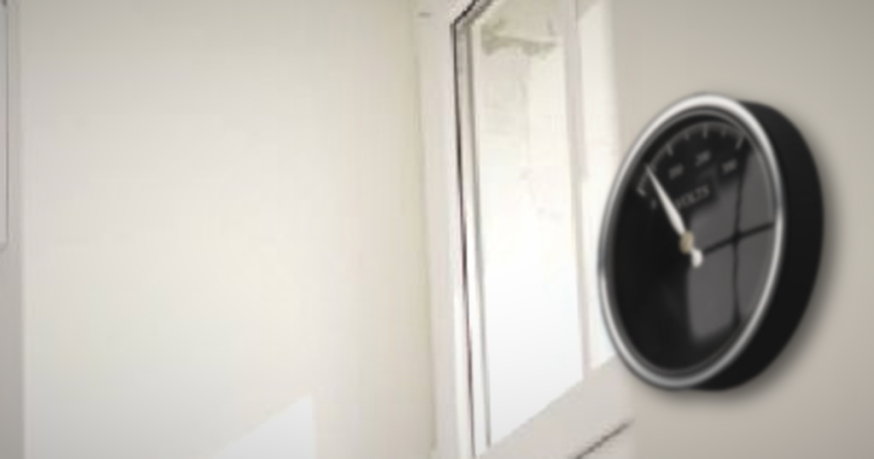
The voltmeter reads 50 V
